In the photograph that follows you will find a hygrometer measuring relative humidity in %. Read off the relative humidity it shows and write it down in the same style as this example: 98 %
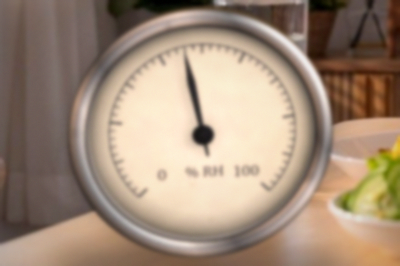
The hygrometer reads 46 %
